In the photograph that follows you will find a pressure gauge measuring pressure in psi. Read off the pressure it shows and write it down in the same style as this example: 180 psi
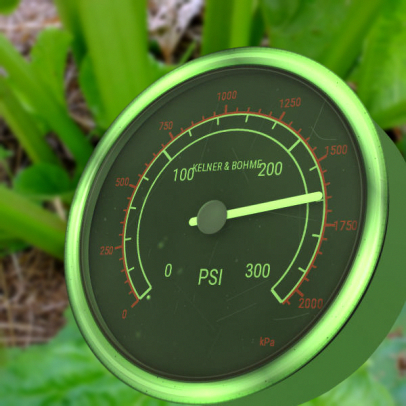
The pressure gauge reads 240 psi
